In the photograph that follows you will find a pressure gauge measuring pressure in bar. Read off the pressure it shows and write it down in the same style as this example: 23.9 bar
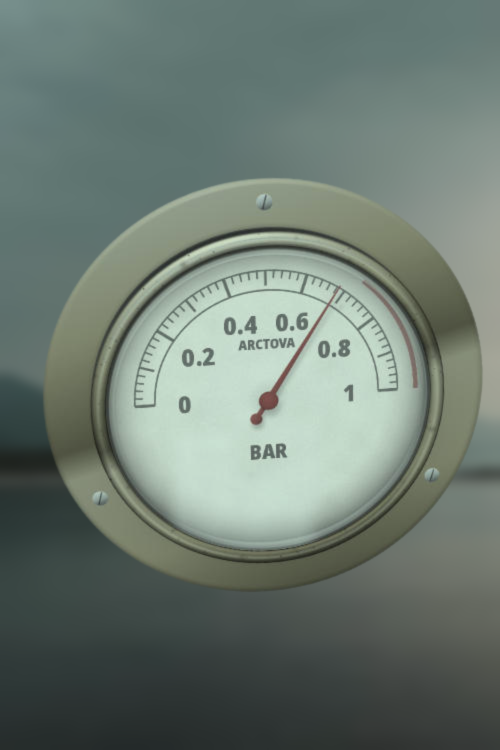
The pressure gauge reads 0.68 bar
